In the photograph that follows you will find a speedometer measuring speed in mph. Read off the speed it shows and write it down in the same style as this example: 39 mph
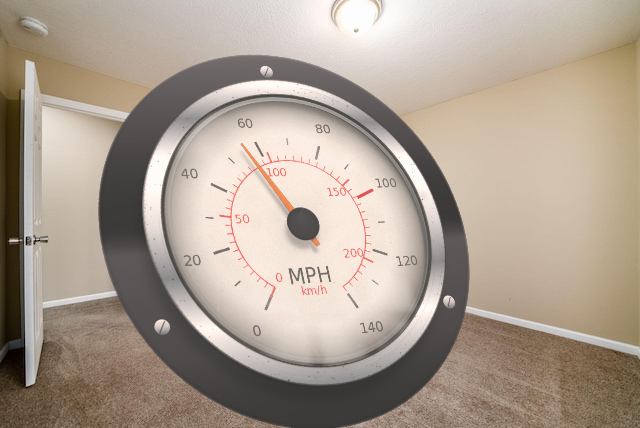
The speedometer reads 55 mph
